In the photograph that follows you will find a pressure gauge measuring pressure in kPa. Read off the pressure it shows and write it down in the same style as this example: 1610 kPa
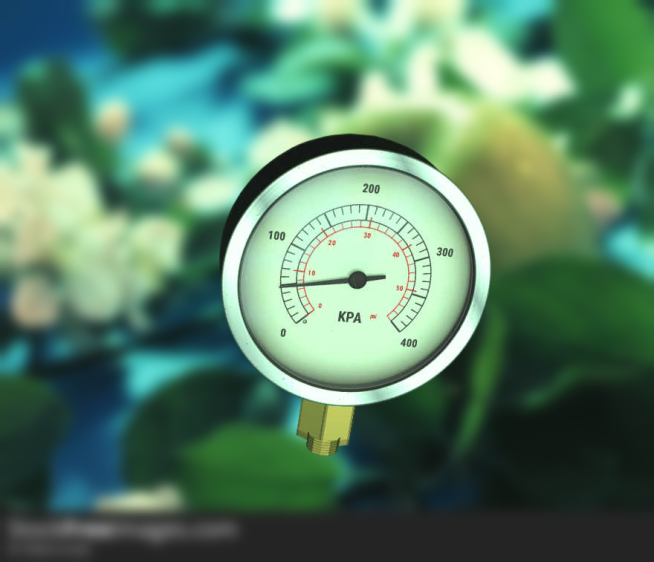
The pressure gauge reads 50 kPa
